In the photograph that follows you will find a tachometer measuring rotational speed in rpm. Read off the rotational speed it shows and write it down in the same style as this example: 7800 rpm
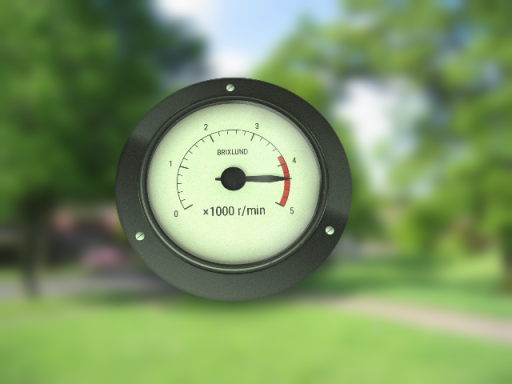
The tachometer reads 4400 rpm
